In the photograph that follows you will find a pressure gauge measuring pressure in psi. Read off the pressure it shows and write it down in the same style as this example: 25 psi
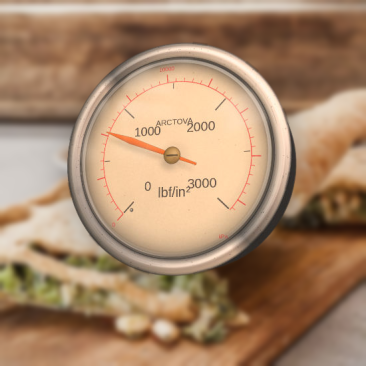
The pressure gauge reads 750 psi
